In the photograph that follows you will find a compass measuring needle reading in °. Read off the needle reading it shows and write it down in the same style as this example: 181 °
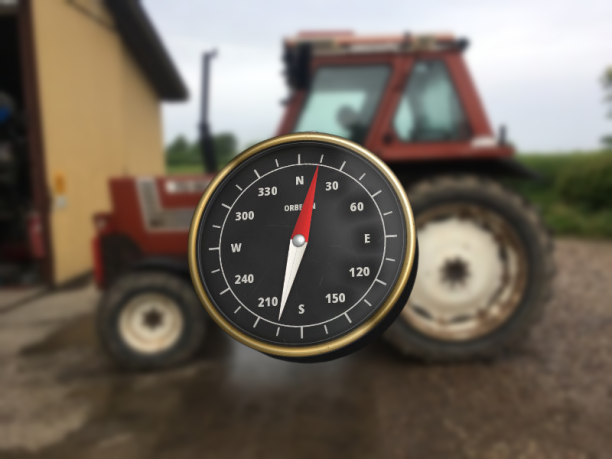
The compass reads 15 °
